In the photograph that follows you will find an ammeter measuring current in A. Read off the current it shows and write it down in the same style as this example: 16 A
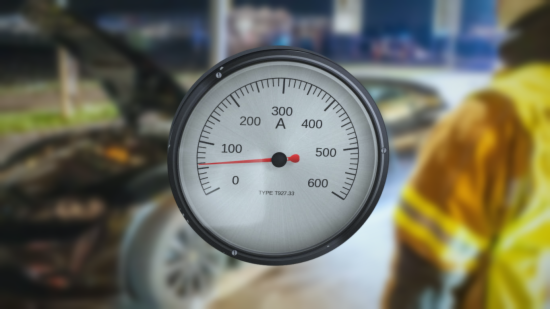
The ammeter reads 60 A
